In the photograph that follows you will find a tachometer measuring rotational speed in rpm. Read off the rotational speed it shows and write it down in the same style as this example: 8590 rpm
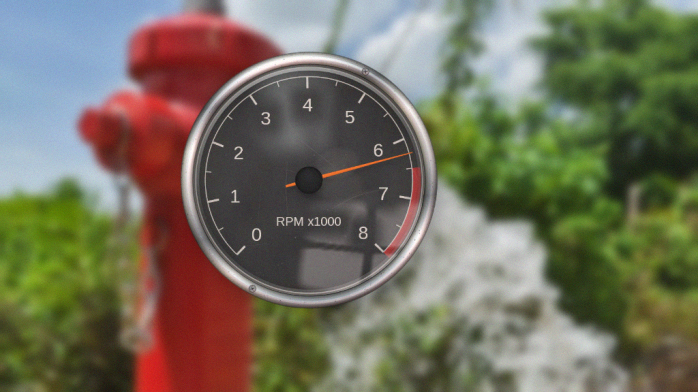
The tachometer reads 6250 rpm
